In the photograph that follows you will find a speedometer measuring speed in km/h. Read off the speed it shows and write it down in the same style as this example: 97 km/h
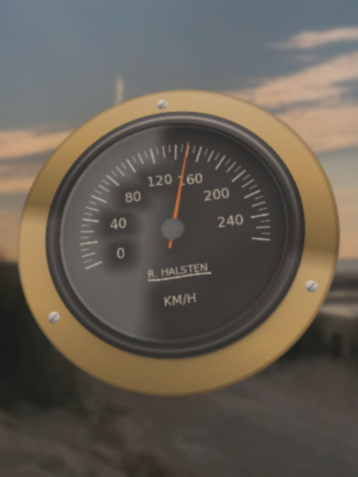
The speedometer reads 150 km/h
